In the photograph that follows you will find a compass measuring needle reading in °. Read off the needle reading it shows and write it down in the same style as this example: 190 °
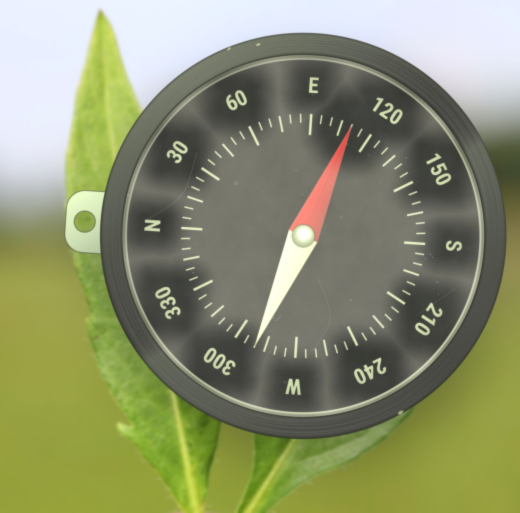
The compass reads 110 °
